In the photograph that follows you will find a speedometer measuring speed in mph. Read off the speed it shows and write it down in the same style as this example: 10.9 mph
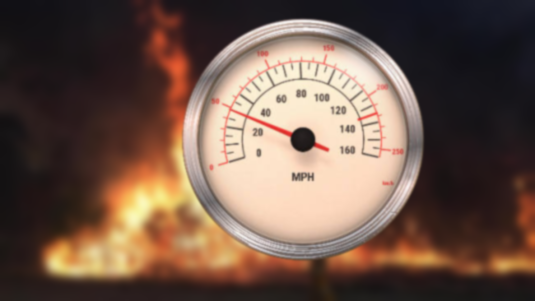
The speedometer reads 30 mph
